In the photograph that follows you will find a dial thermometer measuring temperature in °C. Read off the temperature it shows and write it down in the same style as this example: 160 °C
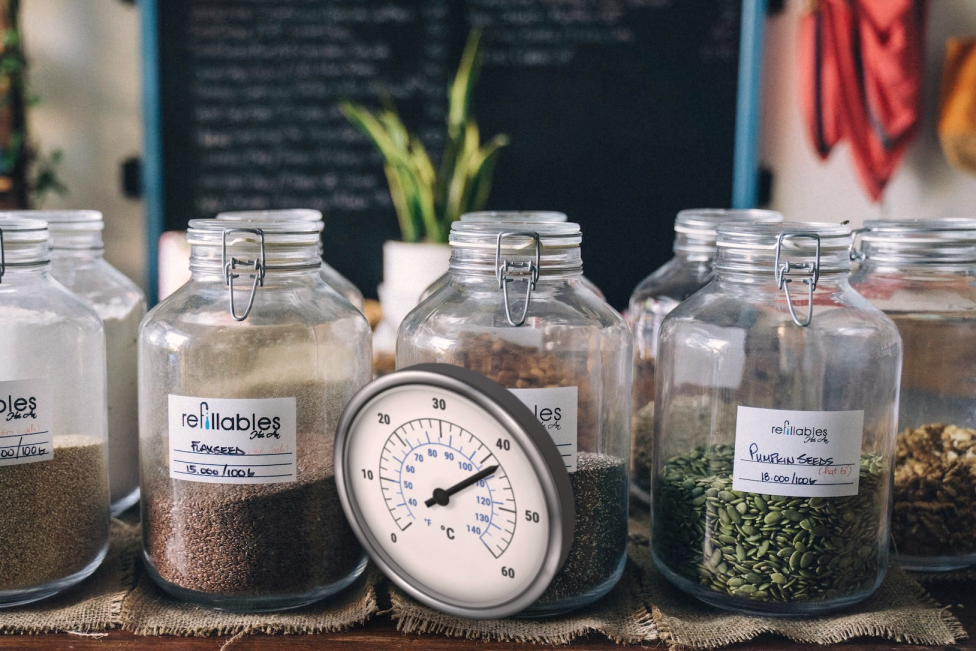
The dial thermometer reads 42 °C
